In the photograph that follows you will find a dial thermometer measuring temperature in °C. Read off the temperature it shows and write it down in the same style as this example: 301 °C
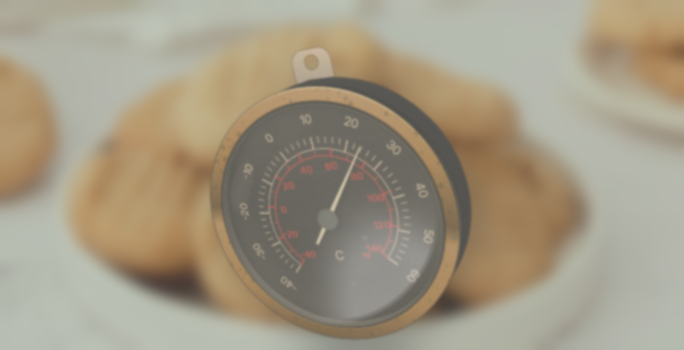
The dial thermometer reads 24 °C
